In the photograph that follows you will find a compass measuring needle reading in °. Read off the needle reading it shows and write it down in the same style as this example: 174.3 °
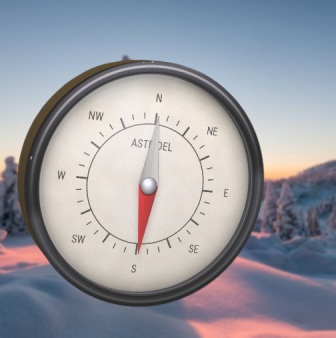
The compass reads 180 °
